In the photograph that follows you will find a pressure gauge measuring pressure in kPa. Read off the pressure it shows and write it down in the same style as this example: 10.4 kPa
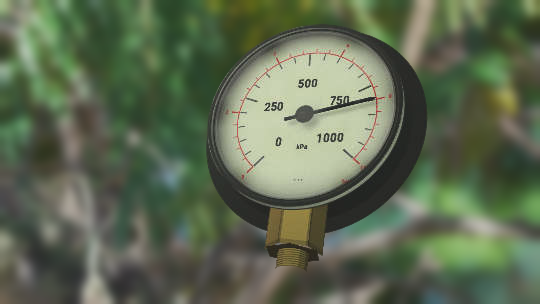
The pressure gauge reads 800 kPa
